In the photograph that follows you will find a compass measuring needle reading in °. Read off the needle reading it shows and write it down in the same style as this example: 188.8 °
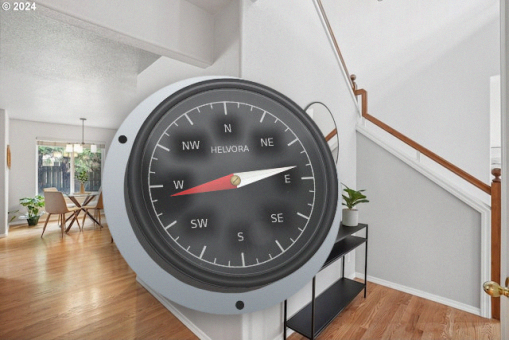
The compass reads 260 °
